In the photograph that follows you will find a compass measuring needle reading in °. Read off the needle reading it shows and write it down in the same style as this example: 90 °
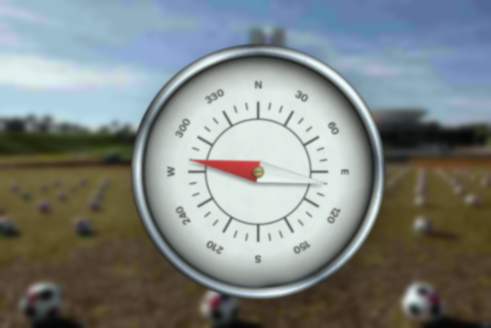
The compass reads 280 °
